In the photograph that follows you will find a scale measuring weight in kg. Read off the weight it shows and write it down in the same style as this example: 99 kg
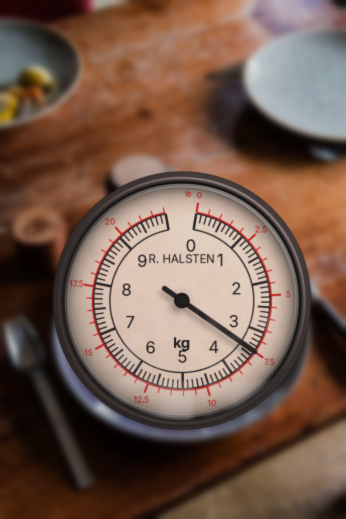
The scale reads 3.4 kg
